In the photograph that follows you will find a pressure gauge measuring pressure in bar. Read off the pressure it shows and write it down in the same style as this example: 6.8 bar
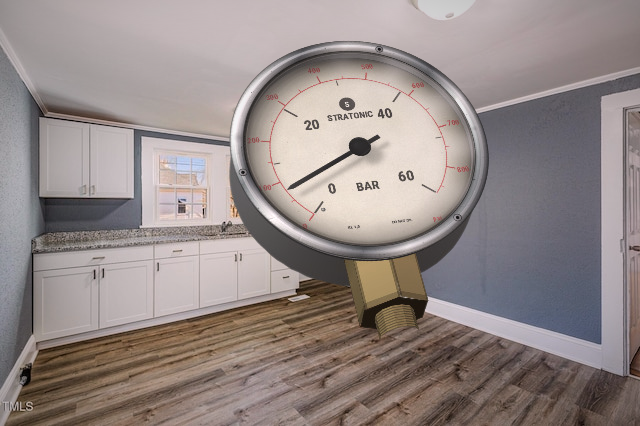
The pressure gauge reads 5 bar
